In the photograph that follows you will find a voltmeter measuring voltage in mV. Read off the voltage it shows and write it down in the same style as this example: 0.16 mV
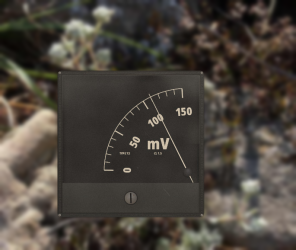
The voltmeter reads 110 mV
